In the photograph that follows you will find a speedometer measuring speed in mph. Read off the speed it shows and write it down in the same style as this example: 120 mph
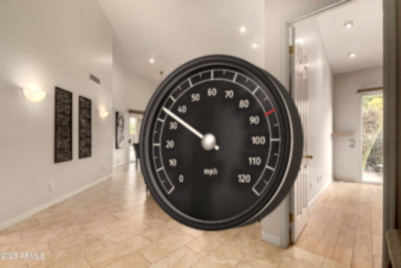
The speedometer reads 35 mph
